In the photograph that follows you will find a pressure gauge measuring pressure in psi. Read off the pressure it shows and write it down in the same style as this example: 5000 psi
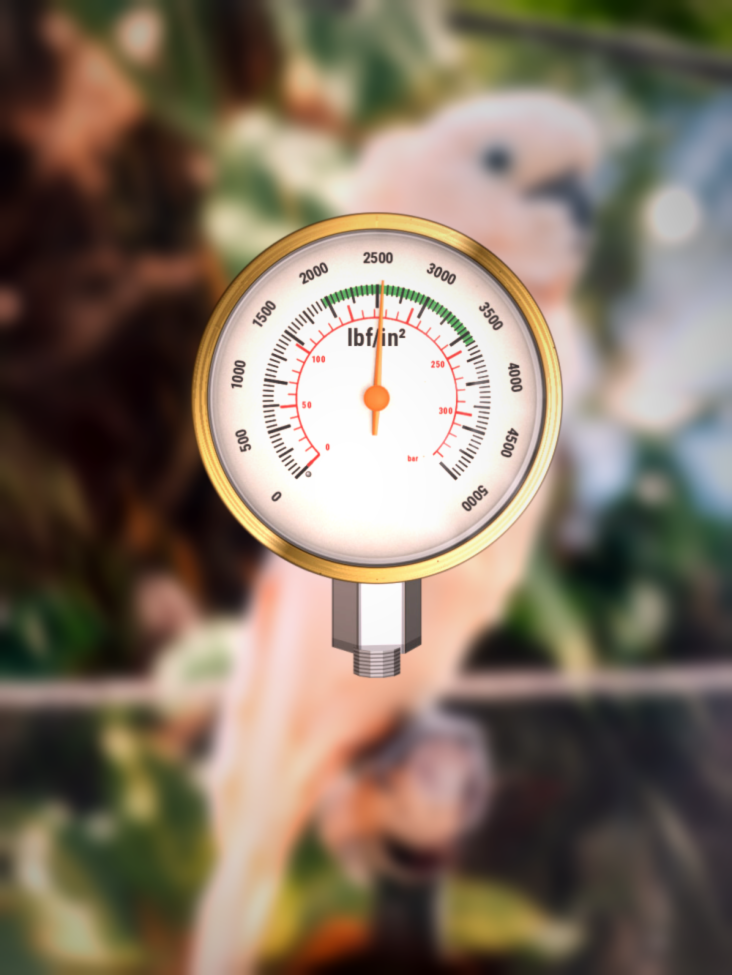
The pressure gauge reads 2550 psi
